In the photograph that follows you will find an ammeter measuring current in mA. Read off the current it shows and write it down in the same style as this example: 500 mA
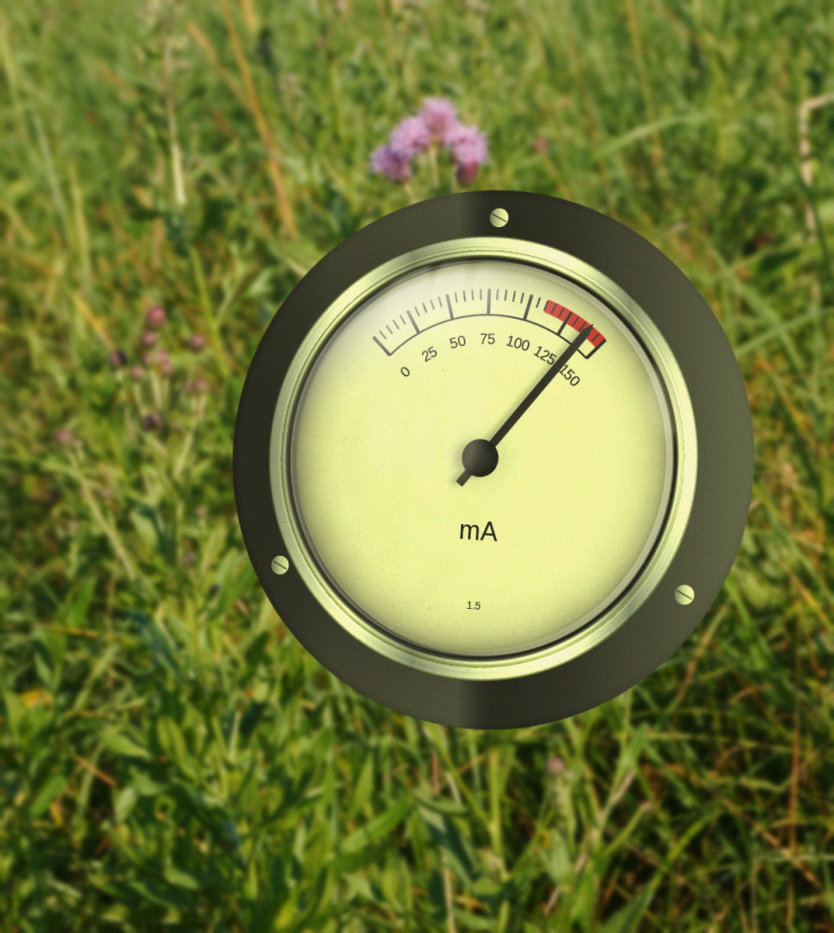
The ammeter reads 140 mA
